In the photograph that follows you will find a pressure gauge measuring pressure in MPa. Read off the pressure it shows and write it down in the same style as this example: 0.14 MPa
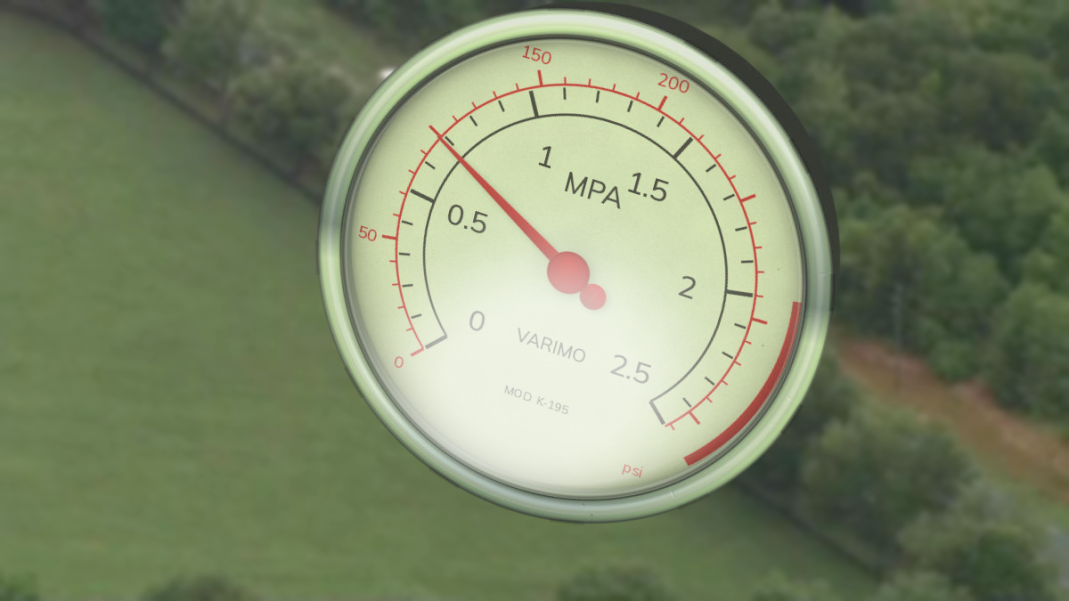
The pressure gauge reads 0.7 MPa
